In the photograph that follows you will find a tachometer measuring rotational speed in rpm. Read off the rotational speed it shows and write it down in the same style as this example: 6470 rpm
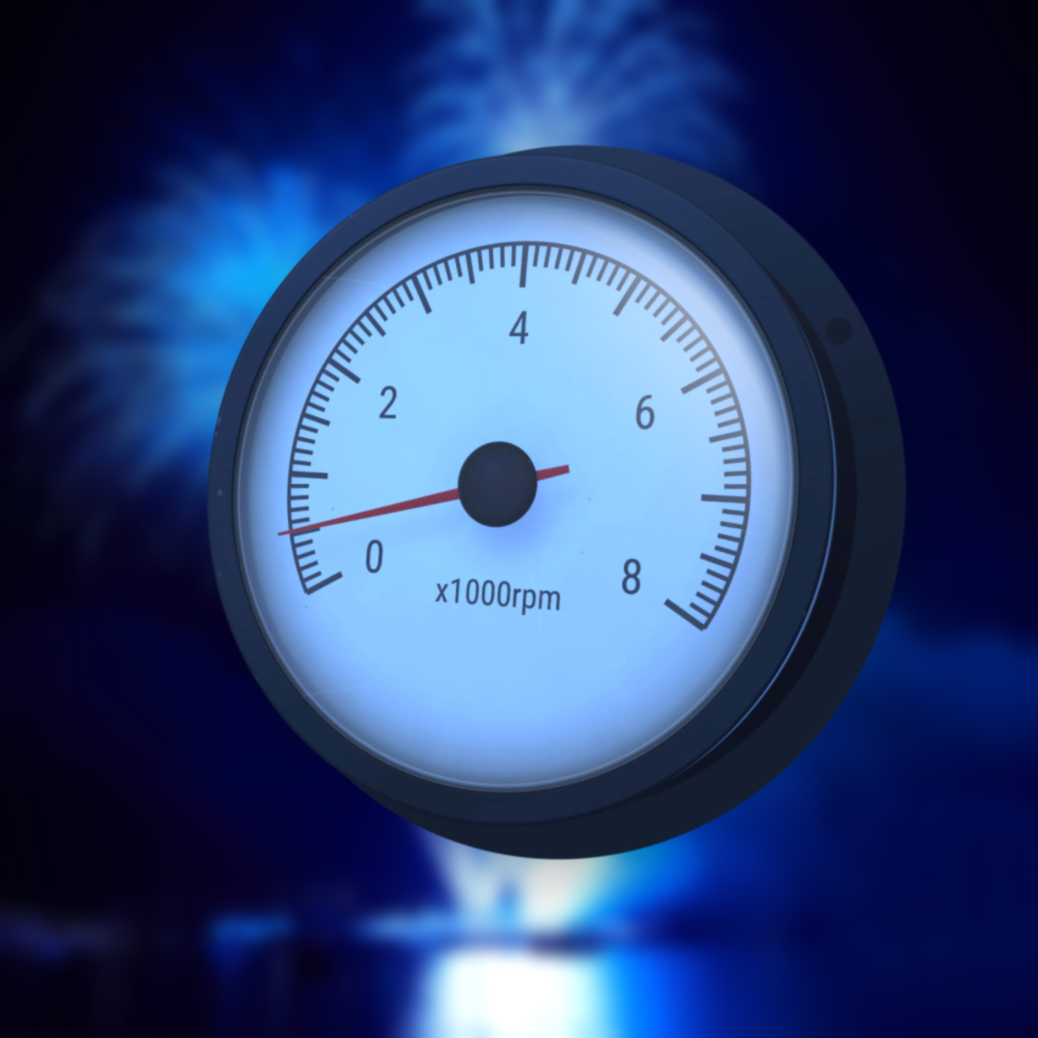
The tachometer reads 500 rpm
